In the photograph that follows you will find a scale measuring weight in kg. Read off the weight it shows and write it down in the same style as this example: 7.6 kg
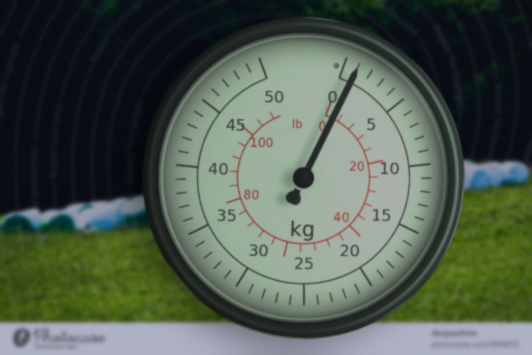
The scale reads 1 kg
